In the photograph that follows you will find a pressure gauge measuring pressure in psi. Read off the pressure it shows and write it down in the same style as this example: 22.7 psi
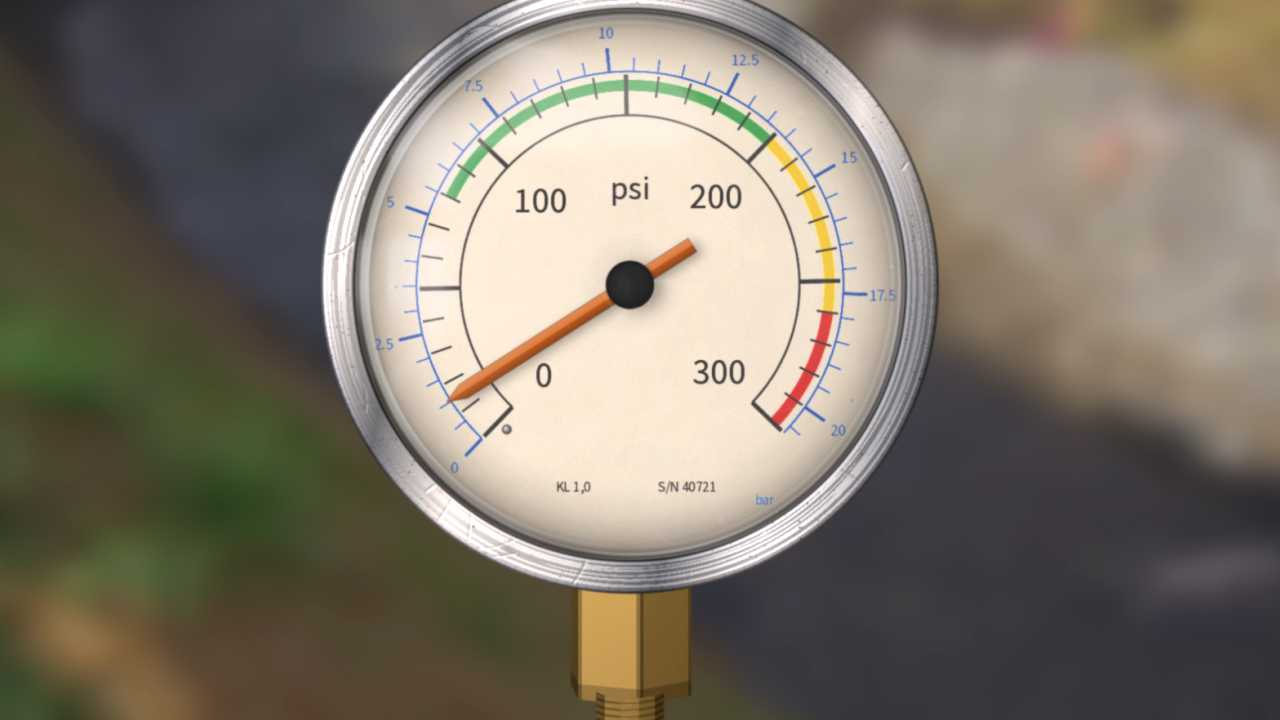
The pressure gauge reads 15 psi
